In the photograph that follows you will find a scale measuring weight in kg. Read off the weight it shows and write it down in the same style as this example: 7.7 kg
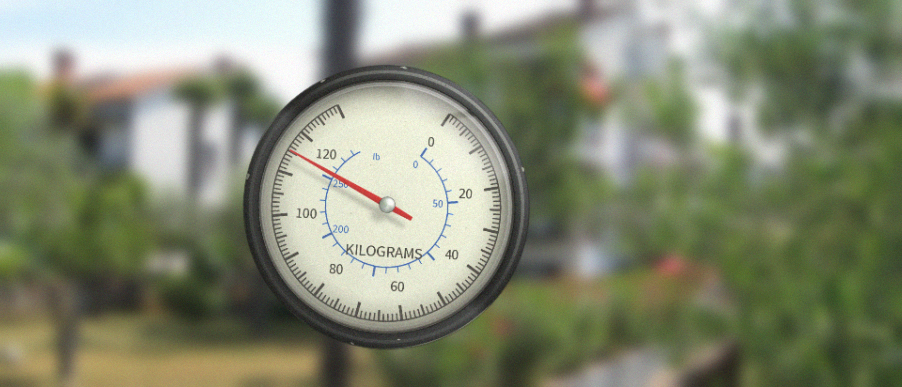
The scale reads 115 kg
